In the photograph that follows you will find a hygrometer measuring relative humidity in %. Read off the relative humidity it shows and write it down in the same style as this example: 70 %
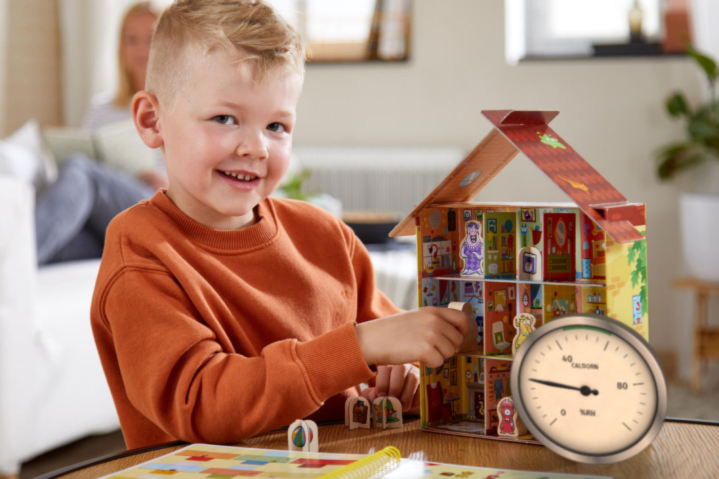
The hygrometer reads 20 %
